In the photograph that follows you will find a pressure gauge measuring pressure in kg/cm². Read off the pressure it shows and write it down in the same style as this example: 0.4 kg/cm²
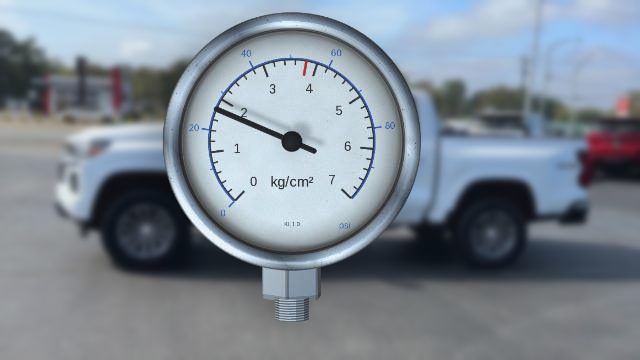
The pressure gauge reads 1.8 kg/cm²
